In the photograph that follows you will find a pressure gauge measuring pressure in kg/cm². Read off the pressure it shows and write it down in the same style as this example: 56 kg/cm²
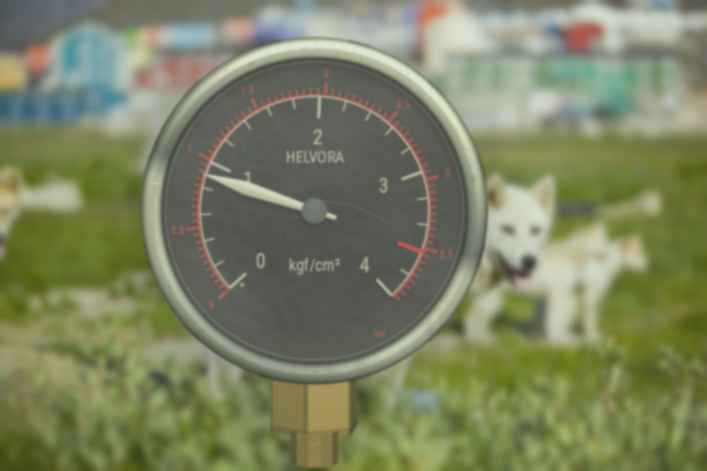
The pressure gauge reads 0.9 kg/cm²
